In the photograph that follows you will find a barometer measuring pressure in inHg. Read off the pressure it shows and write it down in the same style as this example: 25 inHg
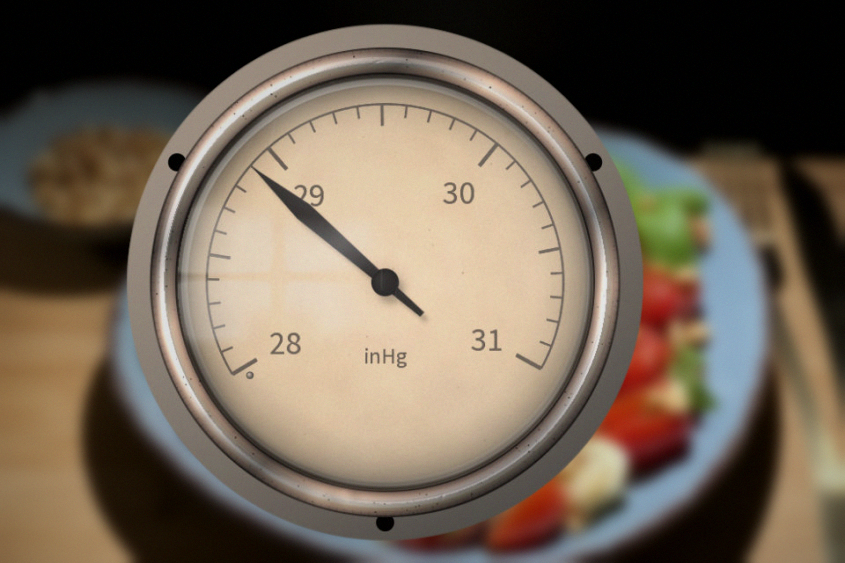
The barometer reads 28.9 inHg
